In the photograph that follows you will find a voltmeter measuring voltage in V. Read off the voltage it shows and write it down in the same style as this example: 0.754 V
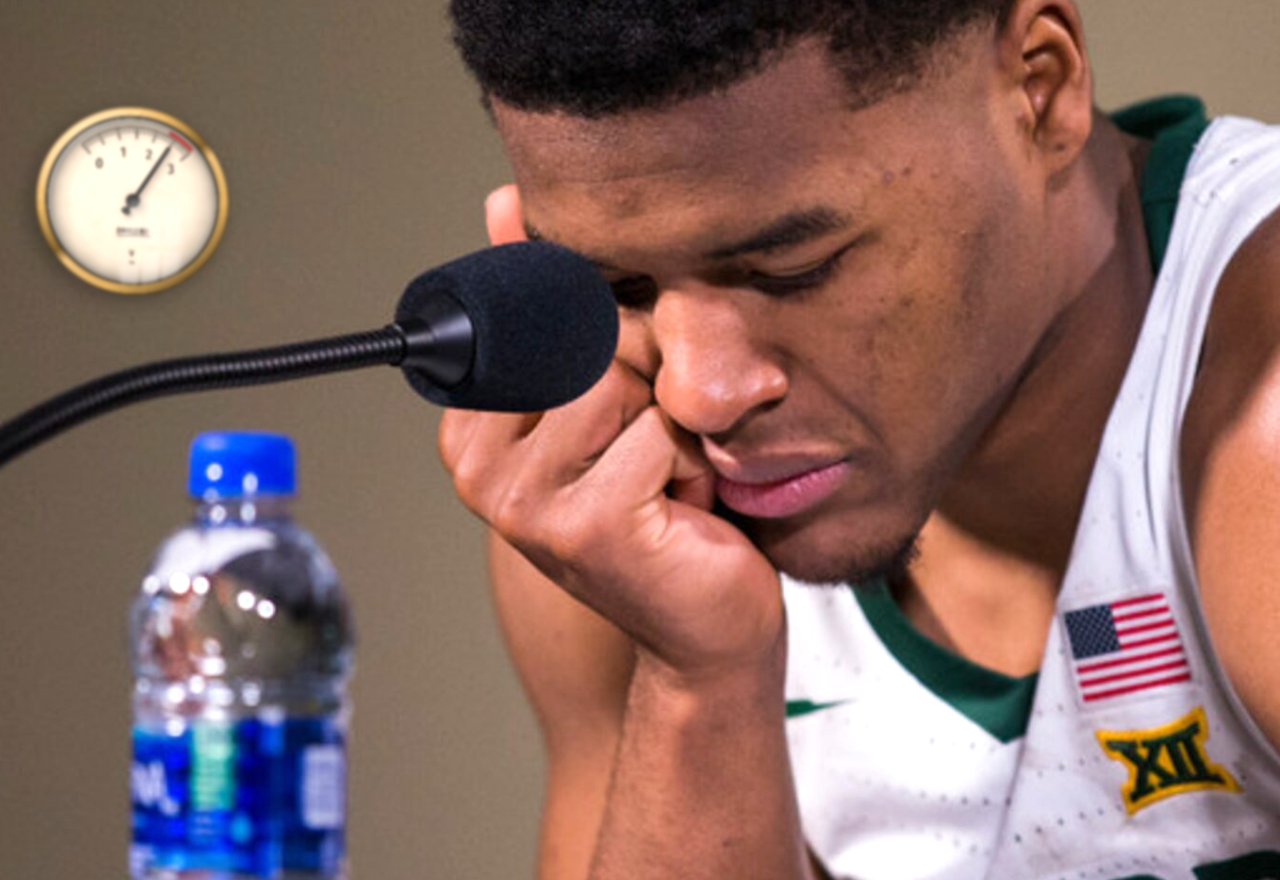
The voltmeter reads 2.5 V
